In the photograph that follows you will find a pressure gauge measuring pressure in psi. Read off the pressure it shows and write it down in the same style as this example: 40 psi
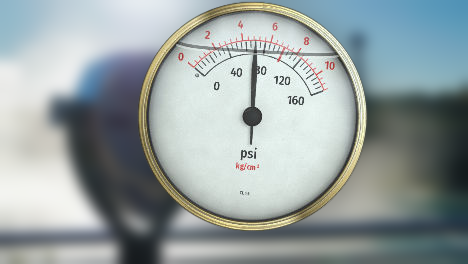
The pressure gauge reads 70 psi
